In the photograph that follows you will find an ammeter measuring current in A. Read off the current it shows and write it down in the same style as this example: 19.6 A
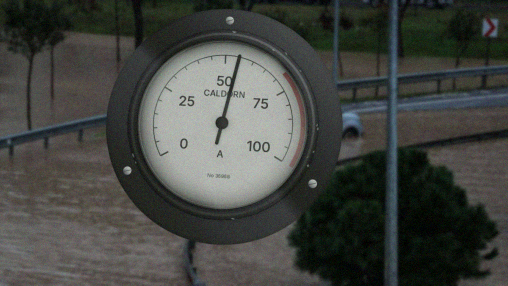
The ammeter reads 55 A
